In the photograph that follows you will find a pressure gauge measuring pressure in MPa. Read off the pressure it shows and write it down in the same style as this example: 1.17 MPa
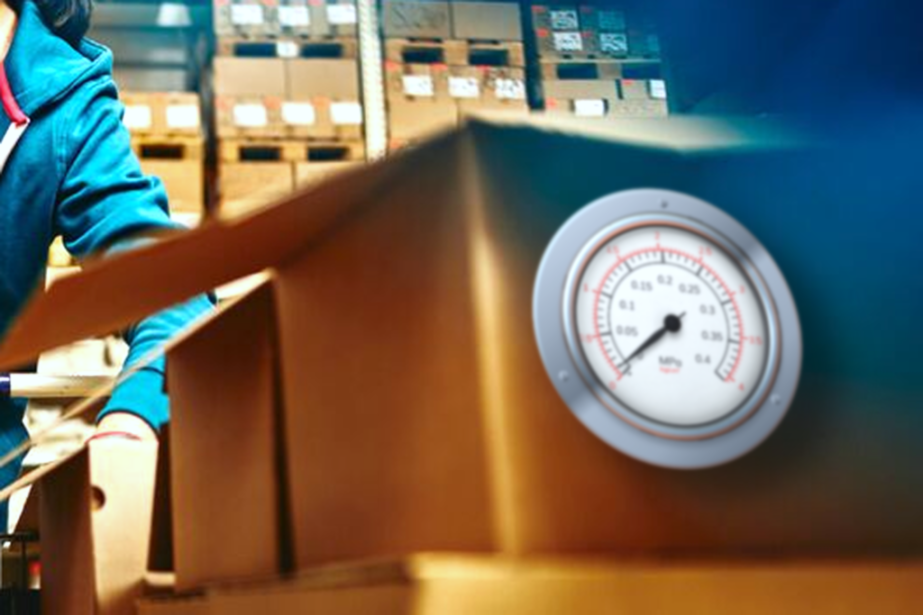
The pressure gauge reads 0.01 MPa
